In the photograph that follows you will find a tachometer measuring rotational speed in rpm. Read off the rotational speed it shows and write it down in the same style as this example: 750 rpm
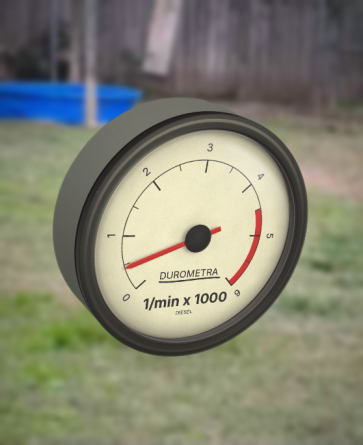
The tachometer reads 500 rpm
